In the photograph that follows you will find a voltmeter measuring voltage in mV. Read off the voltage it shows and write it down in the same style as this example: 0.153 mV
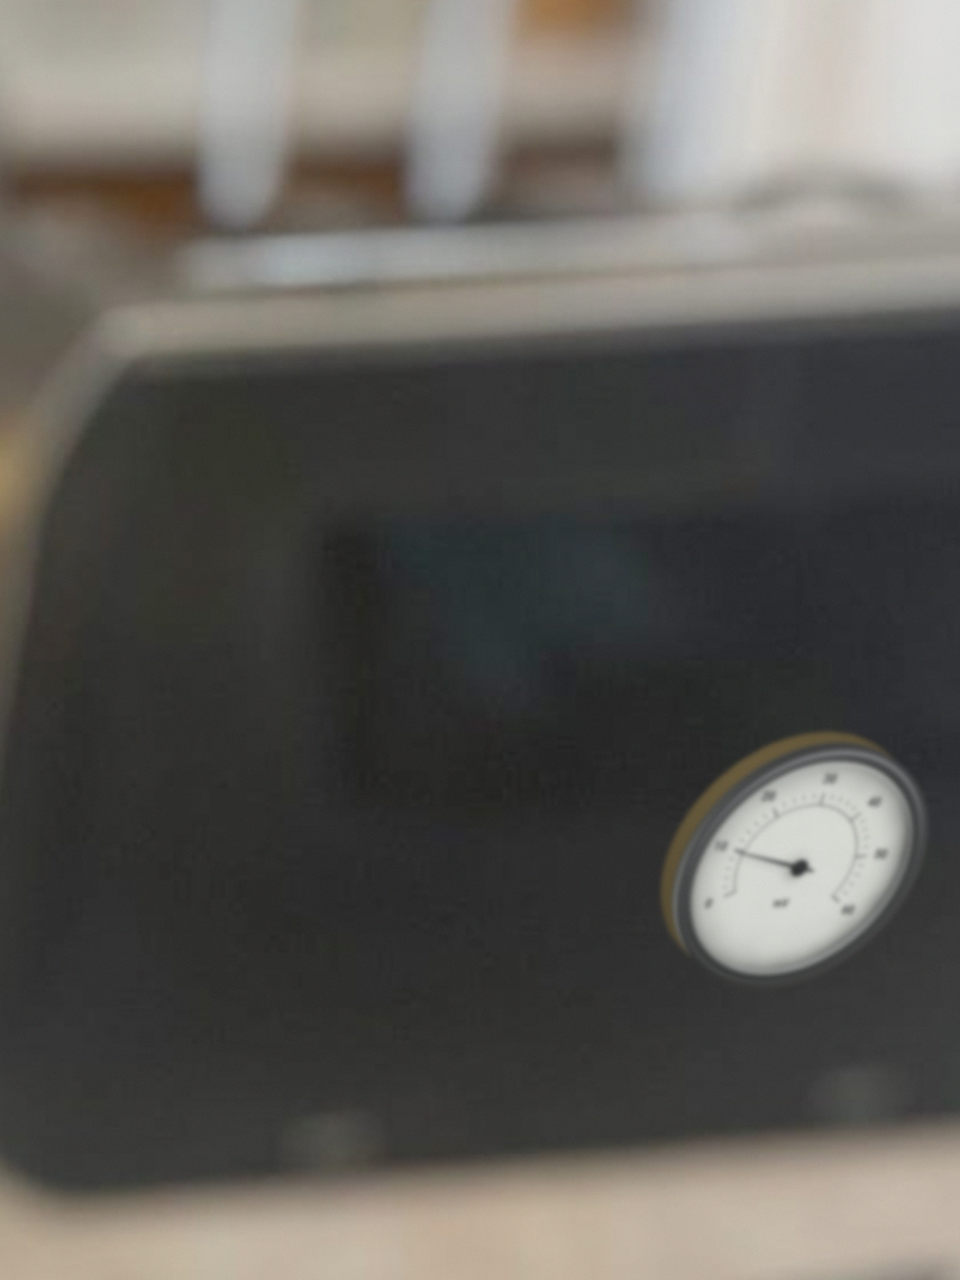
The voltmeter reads 10 mV
